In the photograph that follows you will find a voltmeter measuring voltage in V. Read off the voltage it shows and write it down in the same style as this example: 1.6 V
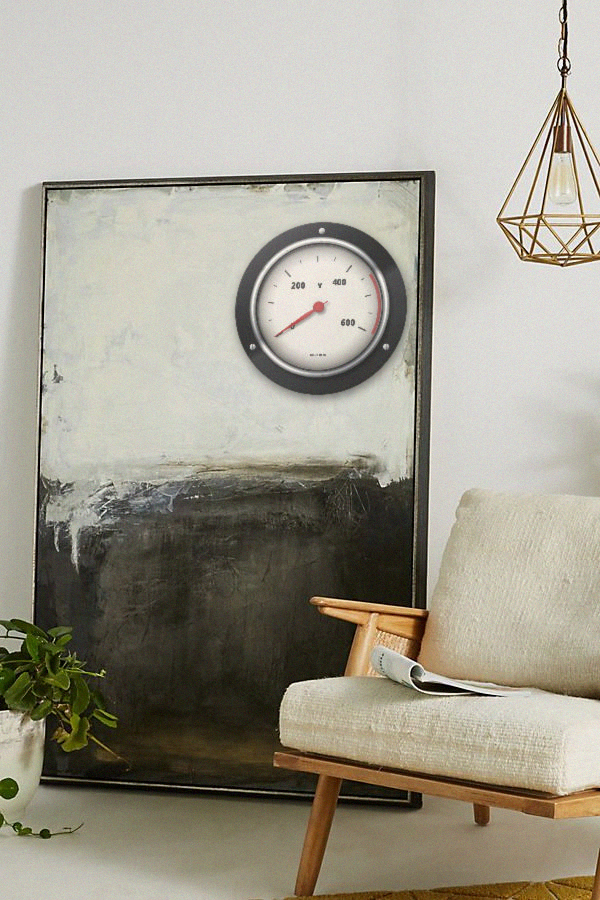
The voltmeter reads 0 V
